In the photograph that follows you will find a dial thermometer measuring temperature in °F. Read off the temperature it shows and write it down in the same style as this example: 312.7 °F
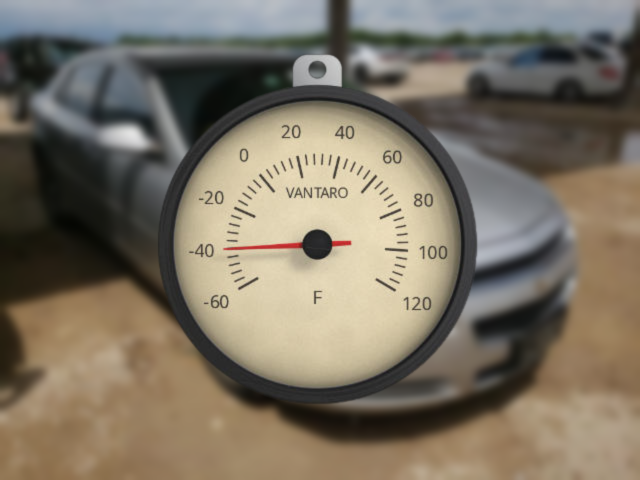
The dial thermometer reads -40 °F
